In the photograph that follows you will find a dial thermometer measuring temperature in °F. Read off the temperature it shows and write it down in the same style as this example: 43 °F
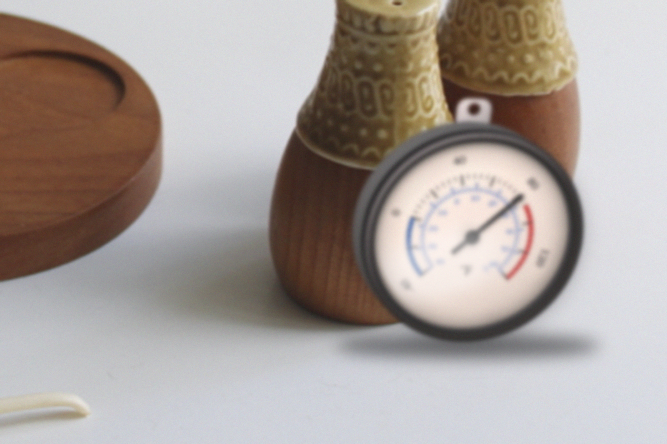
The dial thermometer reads 80 °F
